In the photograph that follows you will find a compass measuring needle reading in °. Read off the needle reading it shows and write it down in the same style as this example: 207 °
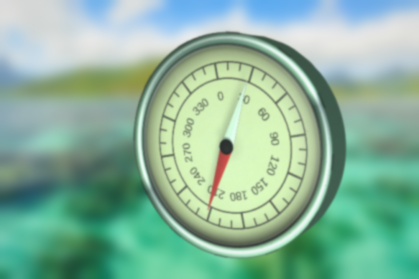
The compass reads 210 °
